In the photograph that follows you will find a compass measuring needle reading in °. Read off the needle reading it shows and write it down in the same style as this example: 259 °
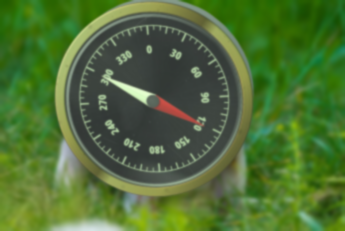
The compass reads 120 °
